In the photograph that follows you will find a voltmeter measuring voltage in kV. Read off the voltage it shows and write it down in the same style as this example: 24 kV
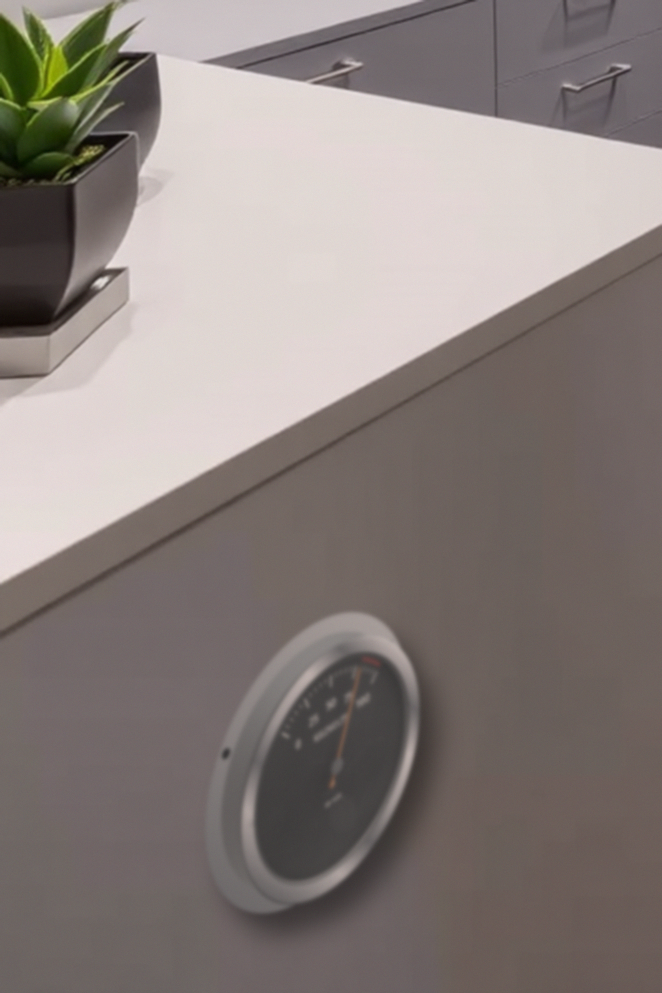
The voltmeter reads 75 kV
